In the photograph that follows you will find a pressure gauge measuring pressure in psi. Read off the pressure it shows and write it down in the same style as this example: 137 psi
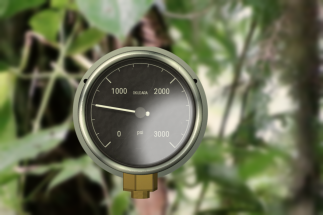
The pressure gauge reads 600 psi
